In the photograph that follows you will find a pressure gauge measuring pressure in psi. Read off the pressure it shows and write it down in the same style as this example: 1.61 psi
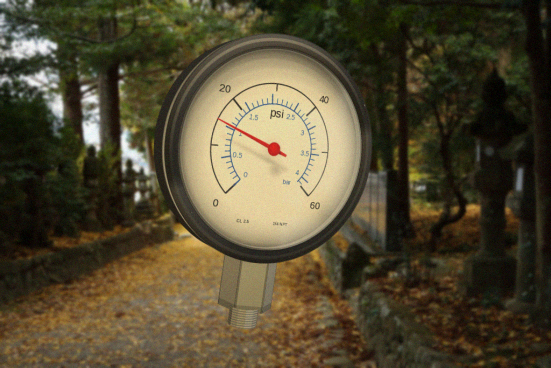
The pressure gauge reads 15 psi
